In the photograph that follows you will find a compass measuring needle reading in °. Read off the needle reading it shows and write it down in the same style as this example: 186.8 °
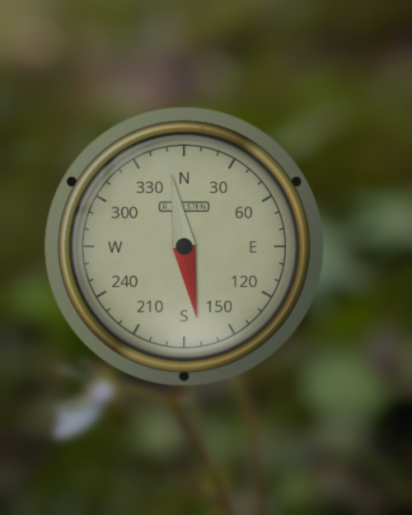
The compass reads 170 °
